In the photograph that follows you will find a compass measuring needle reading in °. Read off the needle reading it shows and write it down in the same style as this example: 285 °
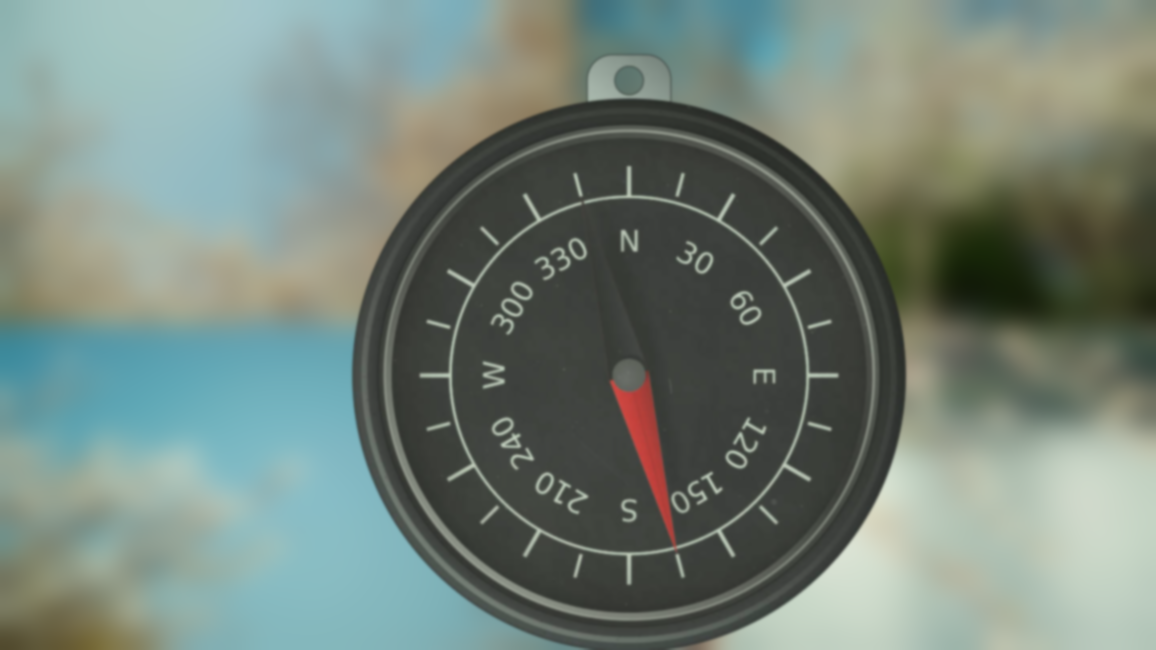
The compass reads 165 °
